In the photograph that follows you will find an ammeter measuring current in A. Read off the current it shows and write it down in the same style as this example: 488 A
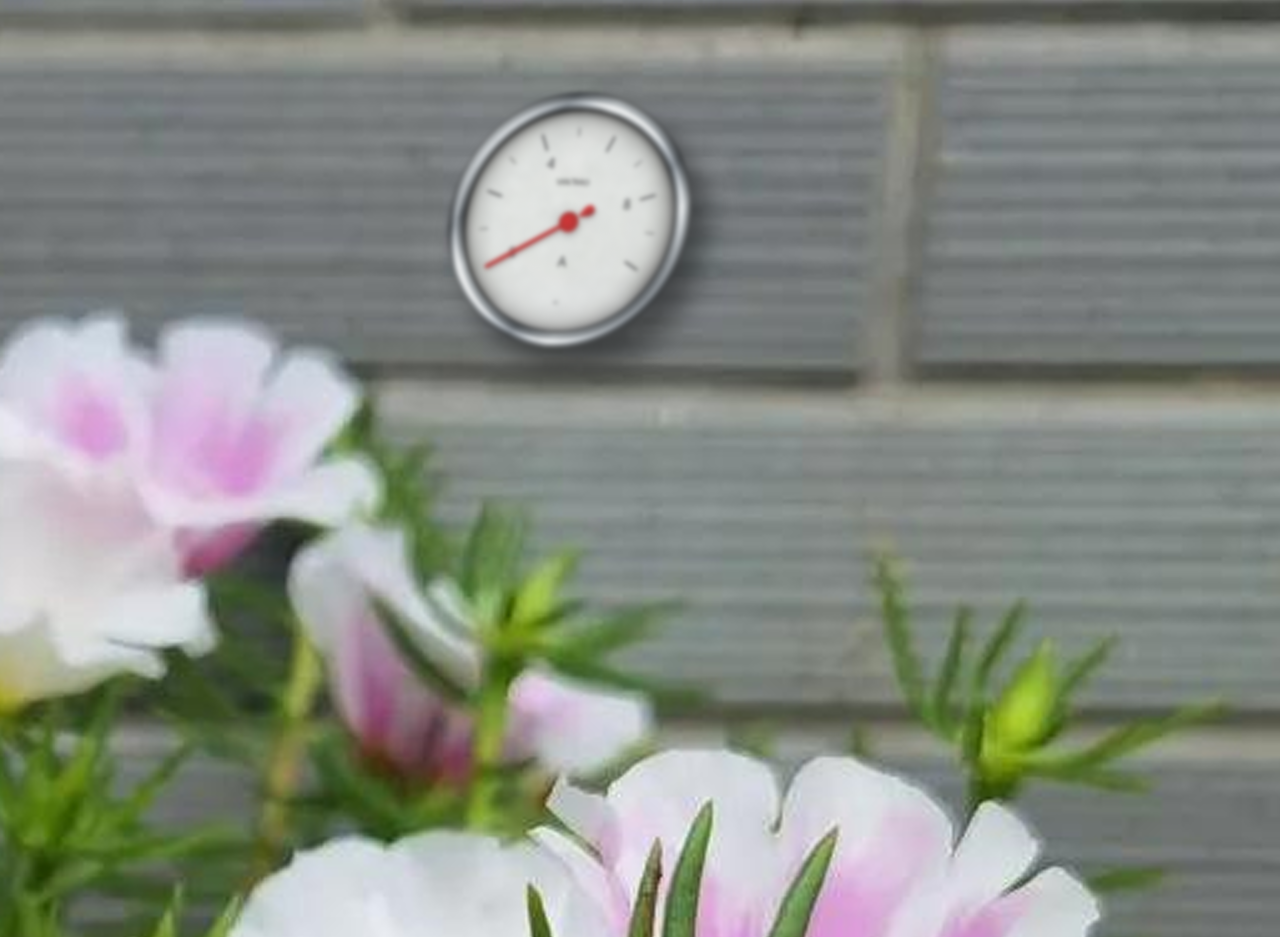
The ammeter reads 0 A
